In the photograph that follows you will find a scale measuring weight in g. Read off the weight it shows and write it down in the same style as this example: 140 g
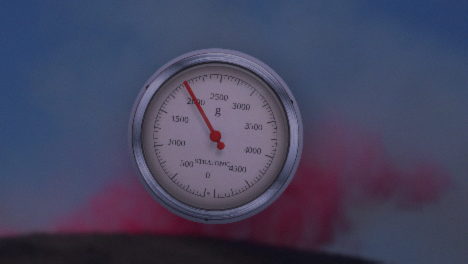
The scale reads 2000 g
